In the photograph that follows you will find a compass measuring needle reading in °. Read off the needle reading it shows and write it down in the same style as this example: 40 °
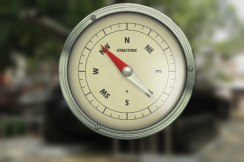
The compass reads 315 °
